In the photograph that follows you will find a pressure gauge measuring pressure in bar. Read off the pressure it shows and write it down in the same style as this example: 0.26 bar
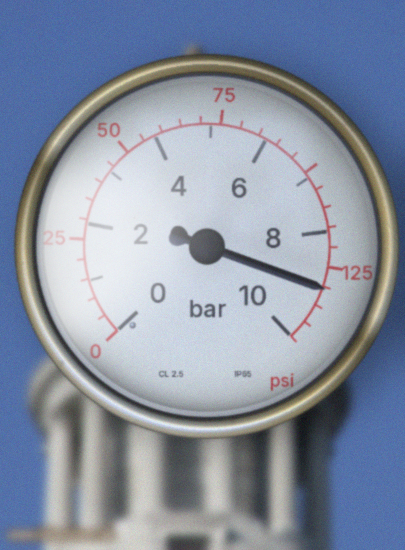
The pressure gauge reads 9 bar
